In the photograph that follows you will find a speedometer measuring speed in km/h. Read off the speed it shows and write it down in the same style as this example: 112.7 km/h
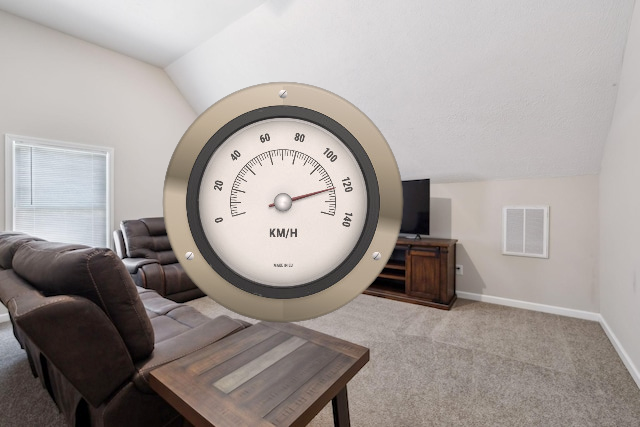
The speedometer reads 120 km/h
